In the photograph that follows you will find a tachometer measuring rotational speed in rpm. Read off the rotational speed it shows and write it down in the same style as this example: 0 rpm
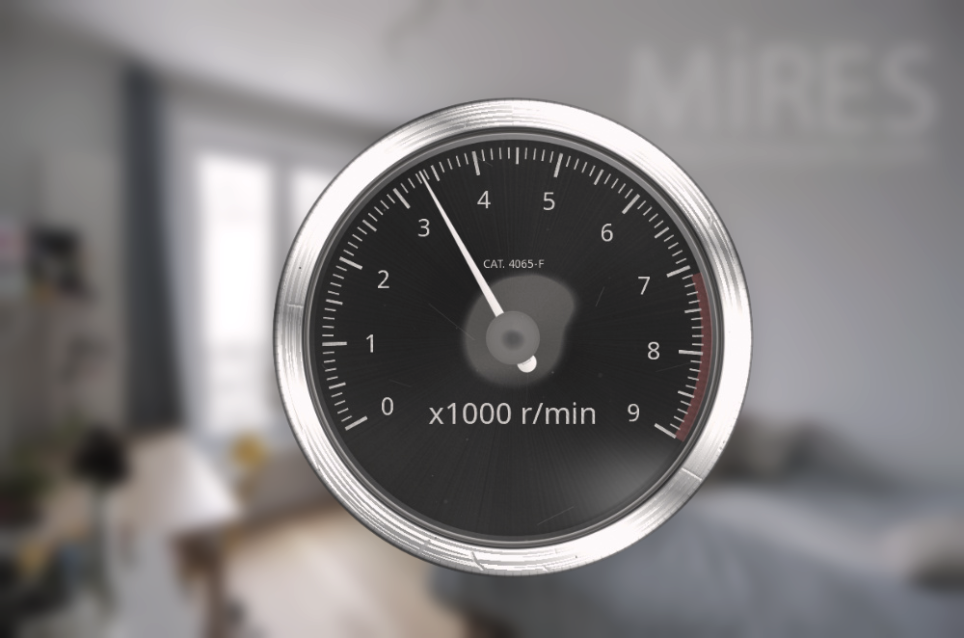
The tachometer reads 3350 rpm
